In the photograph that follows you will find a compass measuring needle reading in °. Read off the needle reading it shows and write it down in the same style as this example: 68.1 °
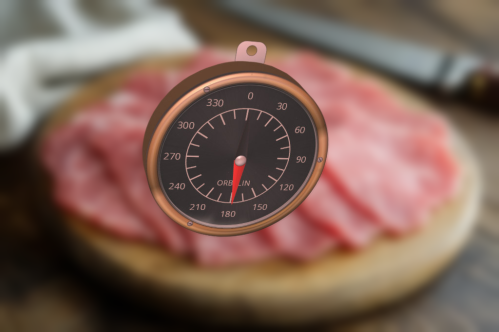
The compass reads 180 °
